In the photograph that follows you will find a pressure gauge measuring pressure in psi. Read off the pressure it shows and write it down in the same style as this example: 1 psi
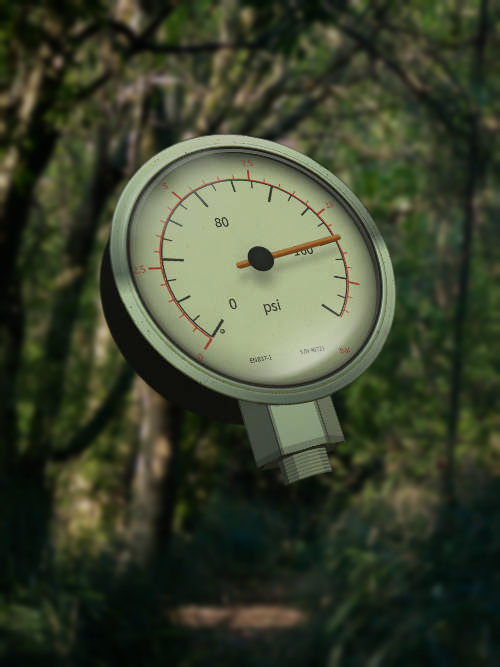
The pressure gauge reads 160 psi
